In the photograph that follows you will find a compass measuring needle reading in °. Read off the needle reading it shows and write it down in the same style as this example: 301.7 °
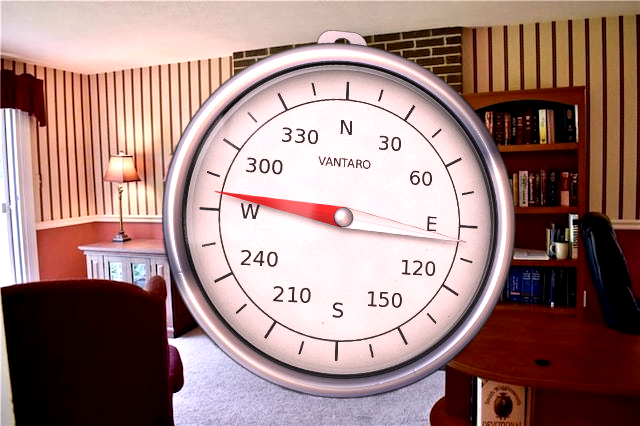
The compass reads 277.5 °
